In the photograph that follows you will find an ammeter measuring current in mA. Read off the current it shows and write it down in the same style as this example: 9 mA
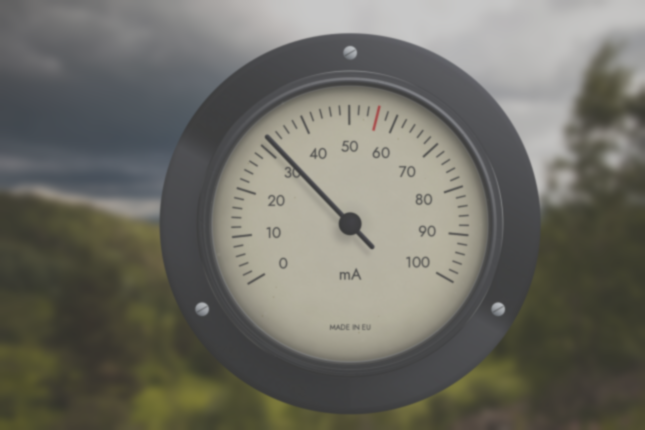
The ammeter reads 32 mA
